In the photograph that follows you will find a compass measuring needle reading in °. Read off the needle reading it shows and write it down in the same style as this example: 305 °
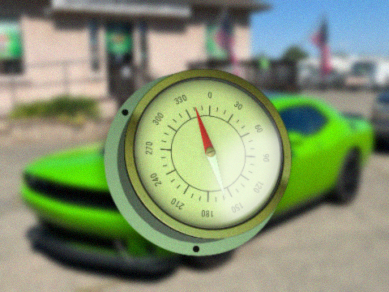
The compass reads 340 °
